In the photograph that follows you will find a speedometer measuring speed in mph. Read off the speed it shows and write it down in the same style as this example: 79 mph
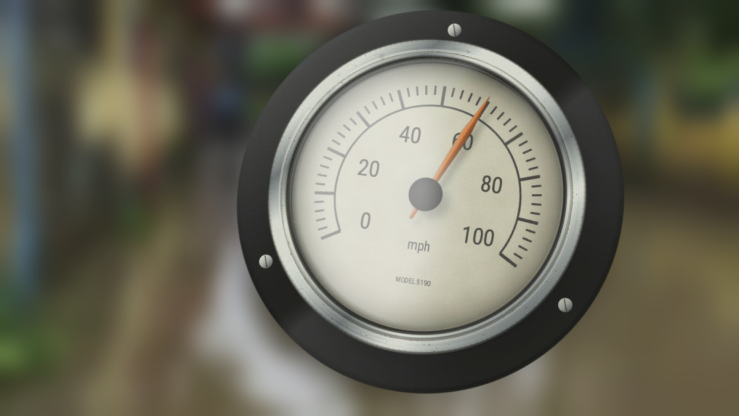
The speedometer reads 60 mph
